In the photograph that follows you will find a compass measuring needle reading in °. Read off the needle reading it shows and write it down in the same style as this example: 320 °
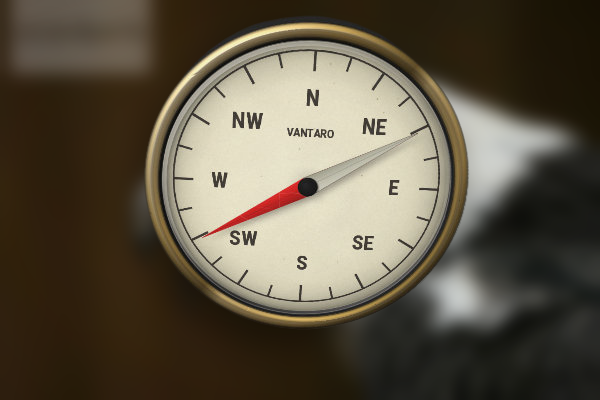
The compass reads 240 °
